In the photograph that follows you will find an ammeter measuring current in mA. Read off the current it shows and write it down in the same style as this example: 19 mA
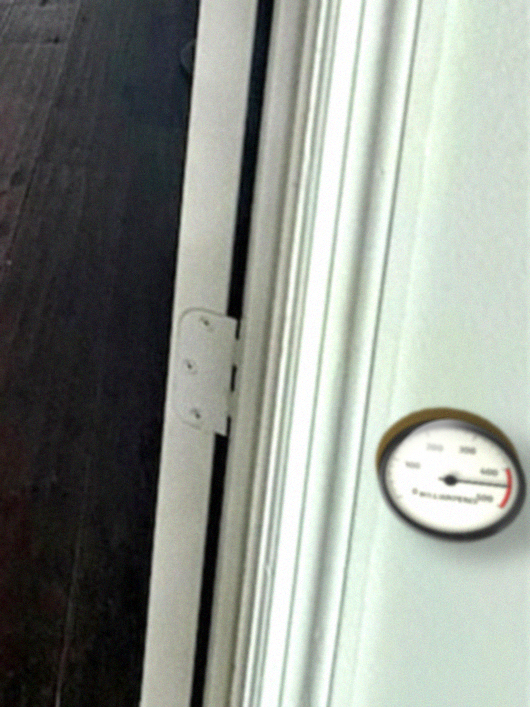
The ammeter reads 440 mA
